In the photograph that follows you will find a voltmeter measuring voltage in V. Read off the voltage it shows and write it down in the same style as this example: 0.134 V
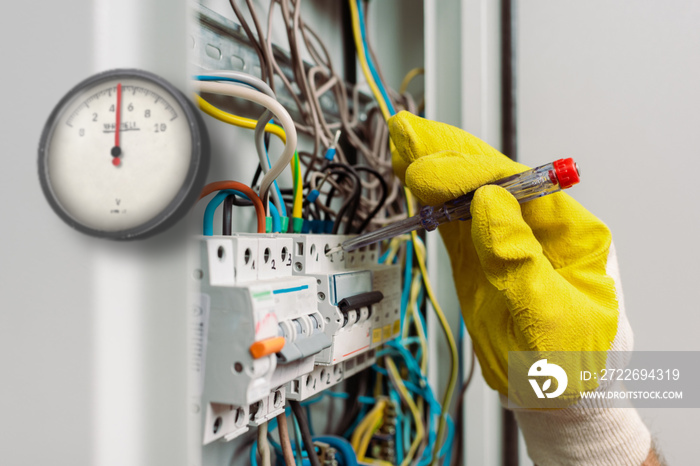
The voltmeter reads 5 V
